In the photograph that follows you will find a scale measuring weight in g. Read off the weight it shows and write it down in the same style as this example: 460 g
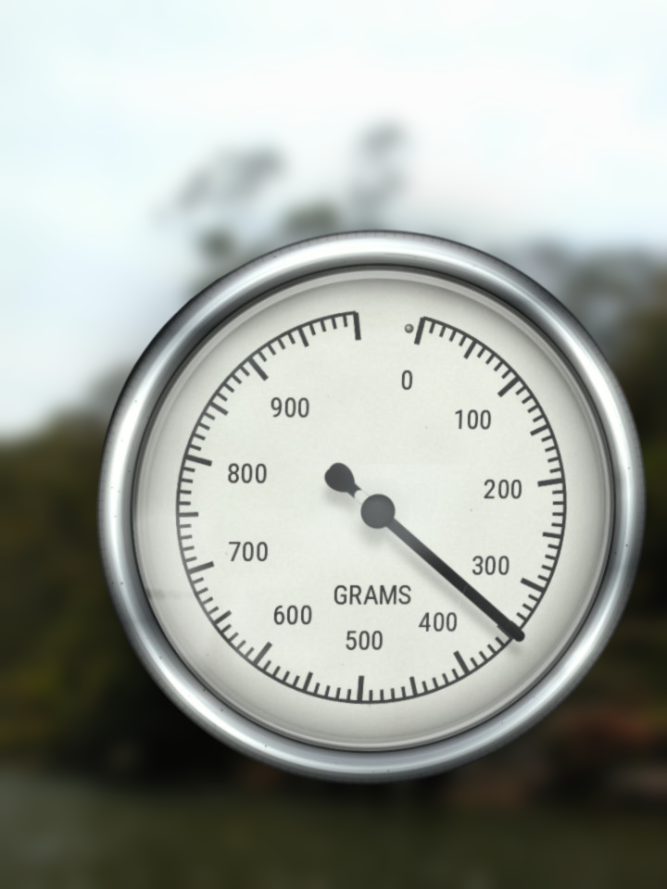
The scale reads 345 g
